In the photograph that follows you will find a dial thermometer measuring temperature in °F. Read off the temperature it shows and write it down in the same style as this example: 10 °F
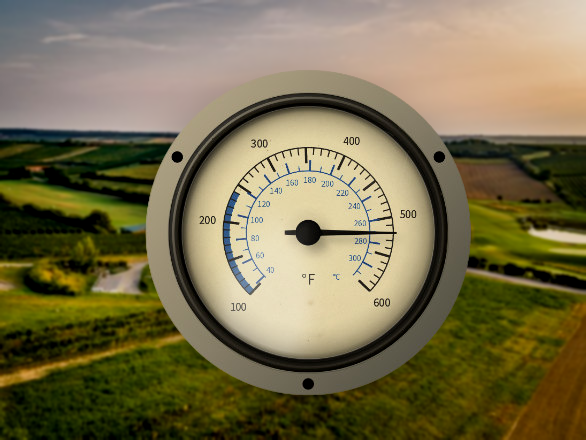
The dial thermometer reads 520 °F
